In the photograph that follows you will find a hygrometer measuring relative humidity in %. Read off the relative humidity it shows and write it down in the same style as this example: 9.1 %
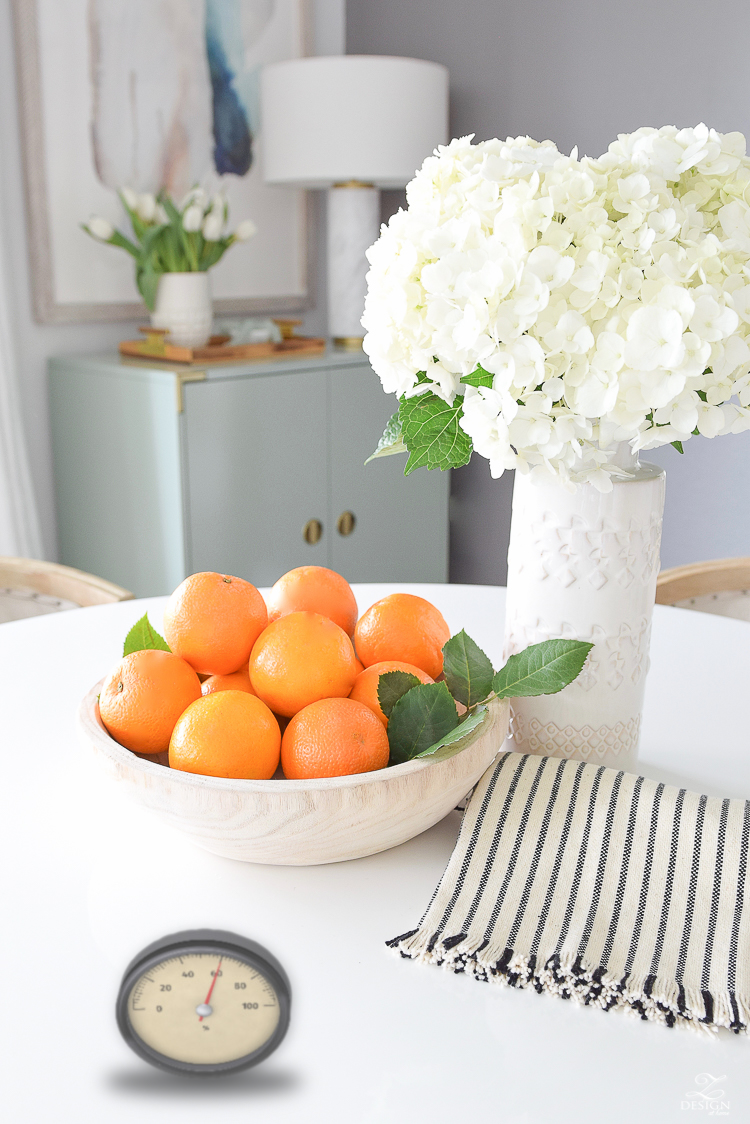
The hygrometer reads 60 %
